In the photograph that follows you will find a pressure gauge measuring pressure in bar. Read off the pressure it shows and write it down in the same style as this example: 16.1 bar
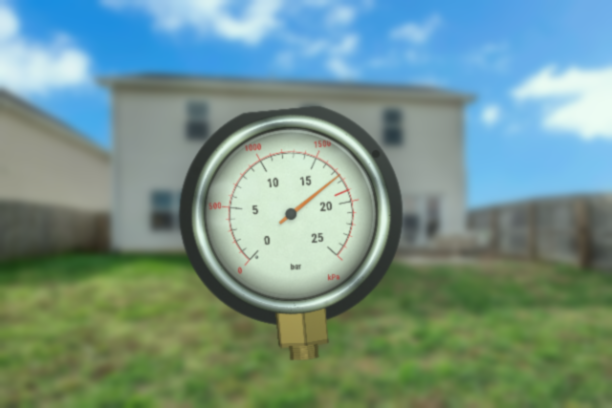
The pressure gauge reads 17.5 bar
